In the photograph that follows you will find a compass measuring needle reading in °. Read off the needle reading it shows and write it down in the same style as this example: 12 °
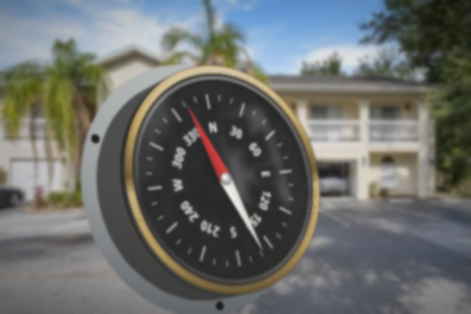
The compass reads 340 °
